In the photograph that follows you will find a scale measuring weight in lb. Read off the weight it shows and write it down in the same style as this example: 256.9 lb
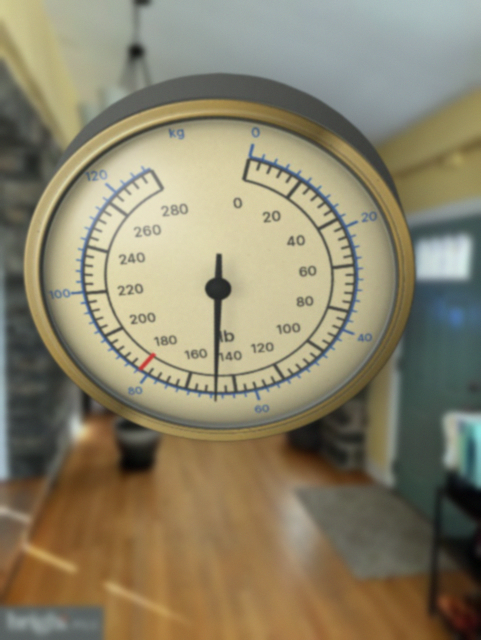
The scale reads 148 lb
